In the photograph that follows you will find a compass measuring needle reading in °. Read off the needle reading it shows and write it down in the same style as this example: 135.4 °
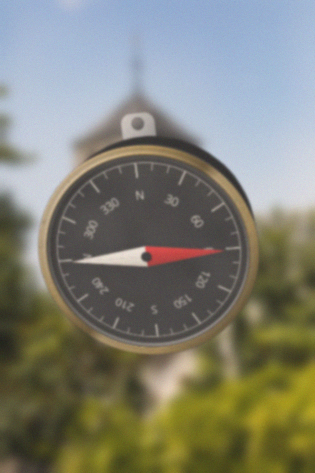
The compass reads 90 °
